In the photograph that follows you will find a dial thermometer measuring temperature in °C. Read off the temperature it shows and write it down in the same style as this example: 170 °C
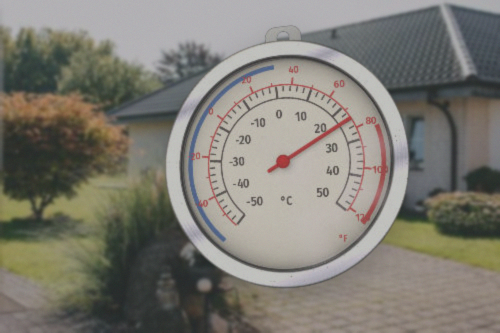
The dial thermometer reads 24 °C
